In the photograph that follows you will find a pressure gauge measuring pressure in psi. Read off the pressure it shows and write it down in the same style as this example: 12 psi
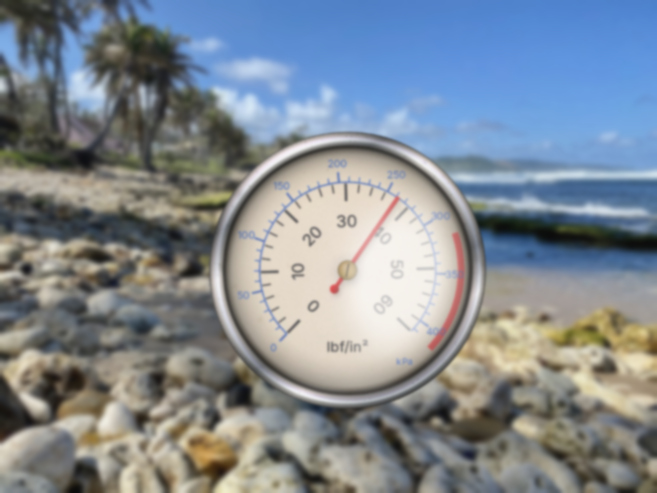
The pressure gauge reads 38 psi
